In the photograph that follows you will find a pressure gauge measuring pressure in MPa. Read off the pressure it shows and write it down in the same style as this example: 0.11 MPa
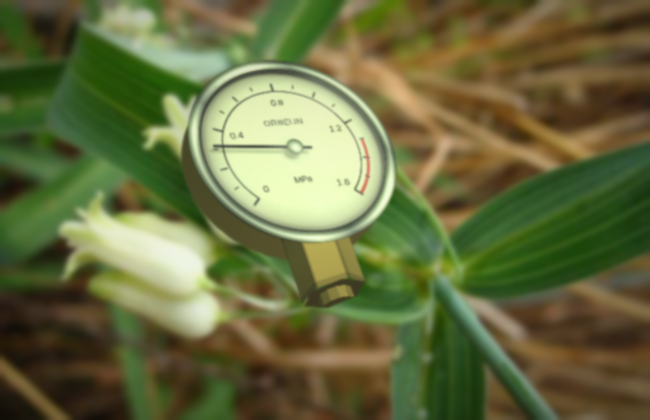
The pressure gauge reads 0.3 MPa
